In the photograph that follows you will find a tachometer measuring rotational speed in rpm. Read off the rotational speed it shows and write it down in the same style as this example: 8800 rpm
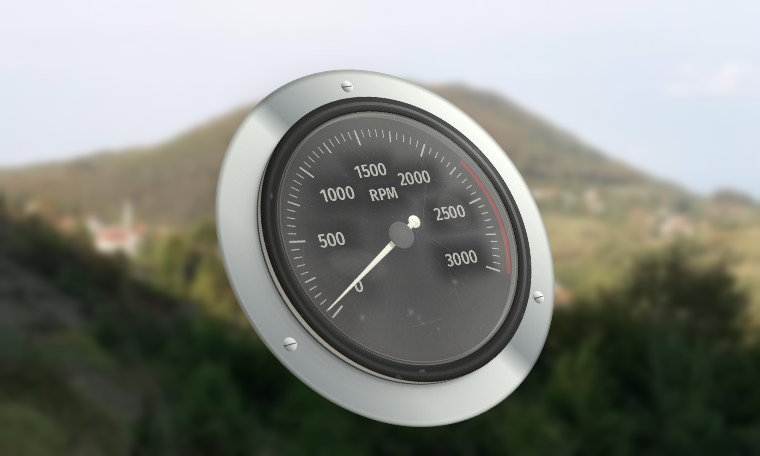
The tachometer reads 50 rpm
